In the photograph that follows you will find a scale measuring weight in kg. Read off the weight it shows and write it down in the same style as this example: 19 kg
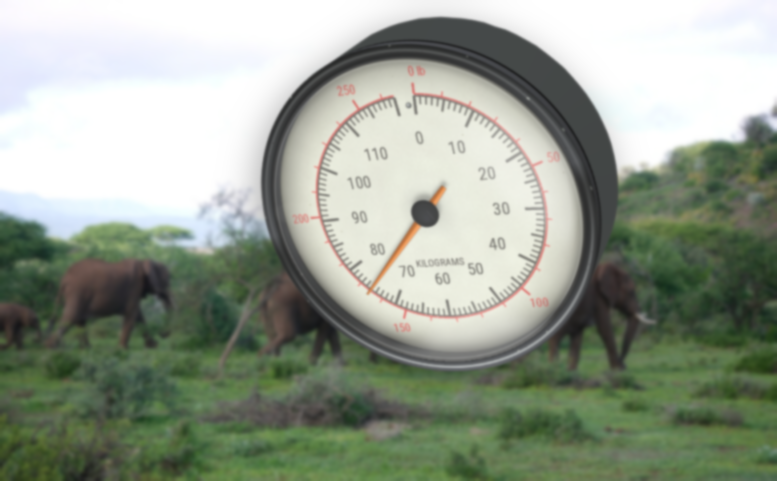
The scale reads 75 kg
